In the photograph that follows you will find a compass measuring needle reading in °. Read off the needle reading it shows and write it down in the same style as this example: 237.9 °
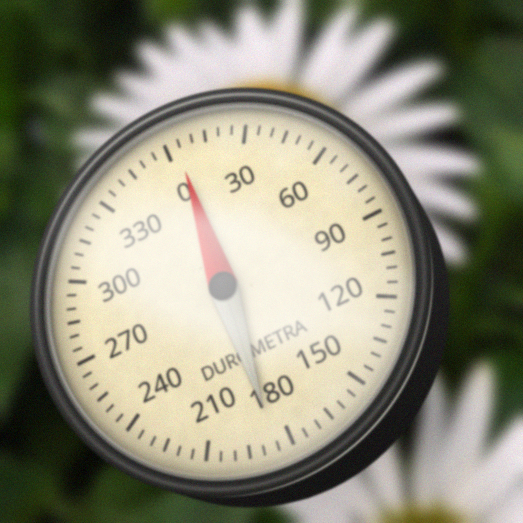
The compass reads 5 °
